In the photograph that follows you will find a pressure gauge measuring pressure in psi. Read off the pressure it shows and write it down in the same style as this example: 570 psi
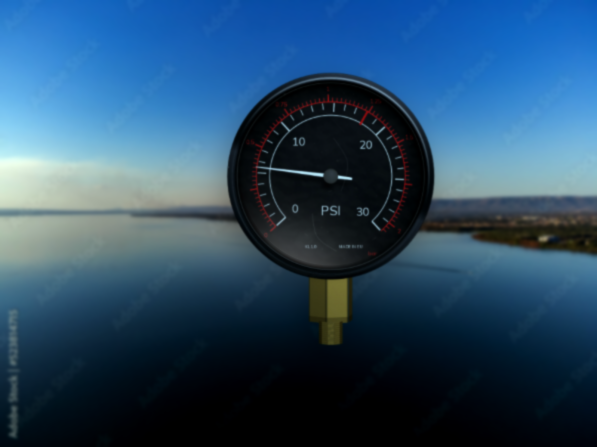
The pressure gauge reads 5.5 psi
